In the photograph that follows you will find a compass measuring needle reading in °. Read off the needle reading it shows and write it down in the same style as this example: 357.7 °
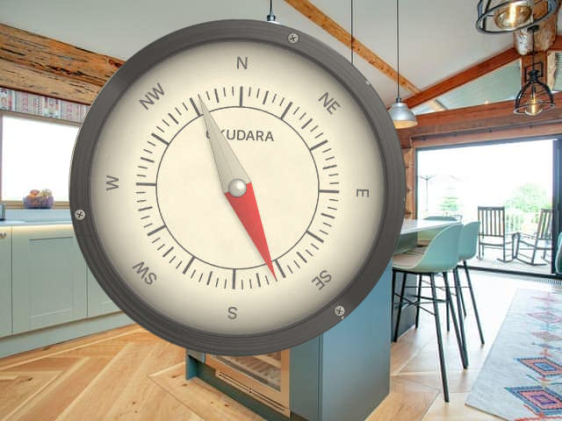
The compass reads 155 °
